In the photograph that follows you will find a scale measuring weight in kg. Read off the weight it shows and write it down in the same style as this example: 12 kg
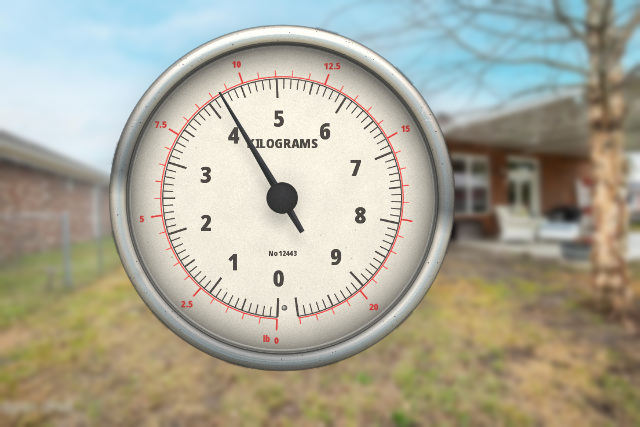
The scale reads 4.2 kg
